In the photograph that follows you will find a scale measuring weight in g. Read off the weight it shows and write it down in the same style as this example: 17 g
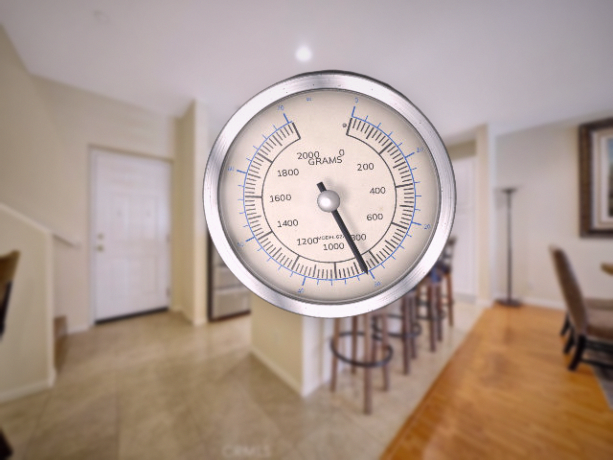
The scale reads 860 g
